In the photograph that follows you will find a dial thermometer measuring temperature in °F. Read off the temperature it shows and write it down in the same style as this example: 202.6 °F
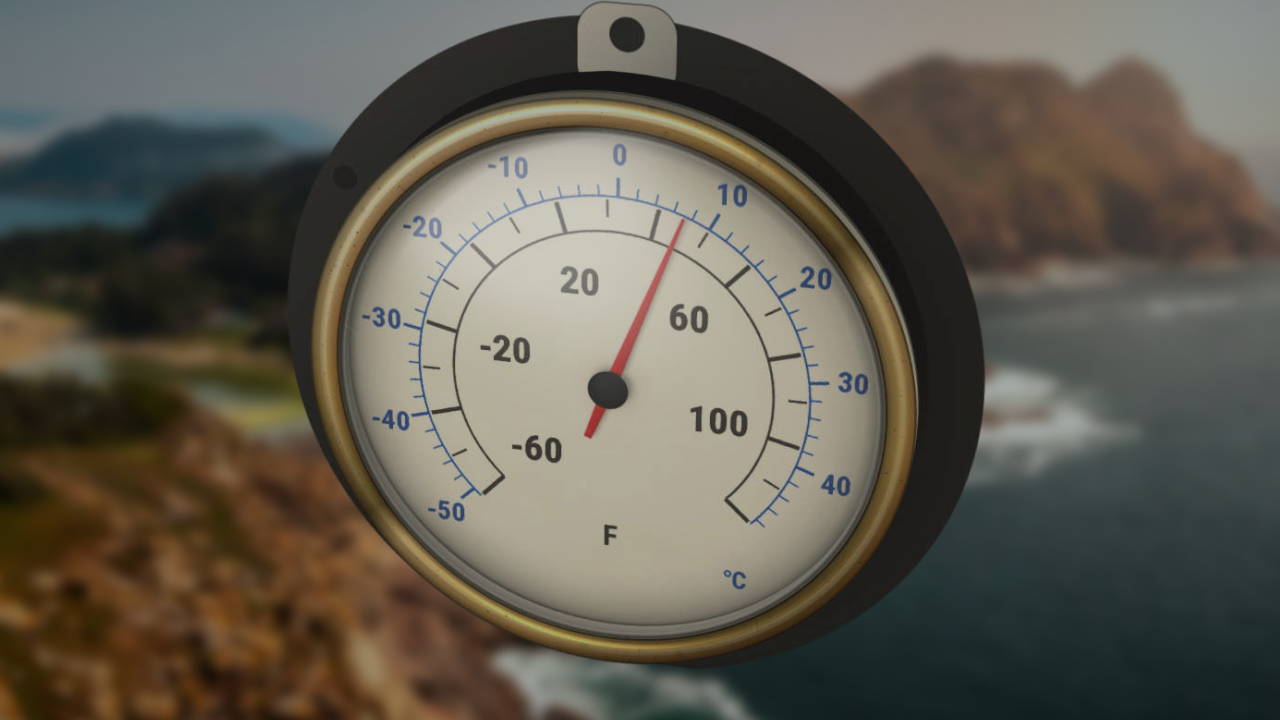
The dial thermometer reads 45 °F
